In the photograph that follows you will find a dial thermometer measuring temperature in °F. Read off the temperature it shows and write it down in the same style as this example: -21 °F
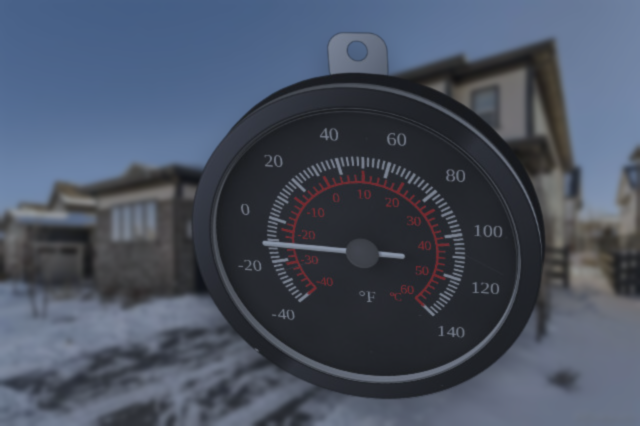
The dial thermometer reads -10 °F
